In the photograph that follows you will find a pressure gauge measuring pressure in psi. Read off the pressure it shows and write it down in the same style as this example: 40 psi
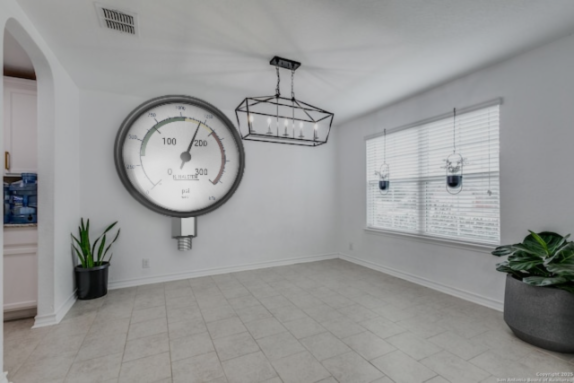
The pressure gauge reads 175 psi
